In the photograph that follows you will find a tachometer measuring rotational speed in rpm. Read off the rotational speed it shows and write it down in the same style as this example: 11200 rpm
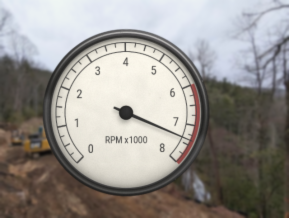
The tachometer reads 7375 rpm
